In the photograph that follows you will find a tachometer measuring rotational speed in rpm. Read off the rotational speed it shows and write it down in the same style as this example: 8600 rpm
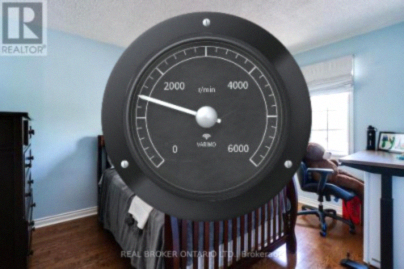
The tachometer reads 1400 rpm
